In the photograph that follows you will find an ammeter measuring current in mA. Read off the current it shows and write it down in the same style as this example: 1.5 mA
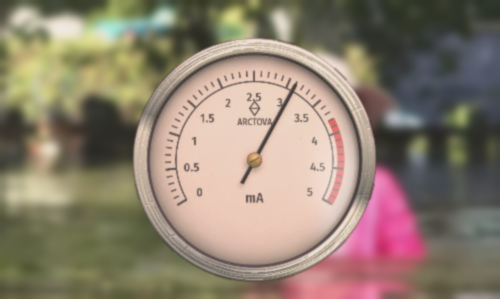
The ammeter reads 3.1 mA
